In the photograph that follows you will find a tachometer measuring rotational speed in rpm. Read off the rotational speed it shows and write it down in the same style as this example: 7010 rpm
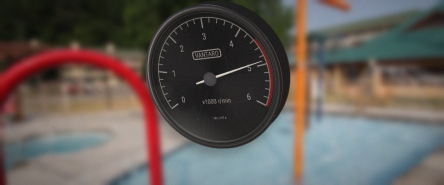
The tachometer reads 4900 rpm
